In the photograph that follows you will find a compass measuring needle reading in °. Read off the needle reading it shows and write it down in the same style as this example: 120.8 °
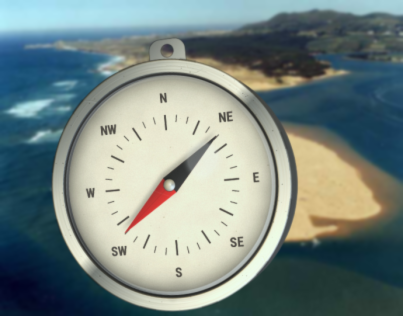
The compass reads 230 °
